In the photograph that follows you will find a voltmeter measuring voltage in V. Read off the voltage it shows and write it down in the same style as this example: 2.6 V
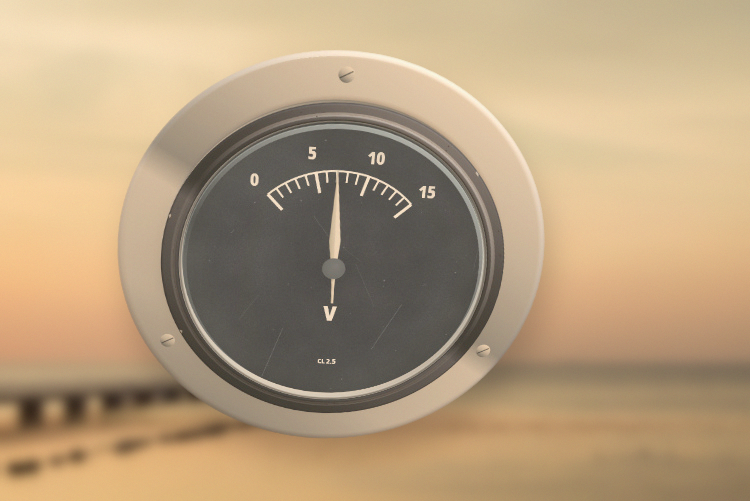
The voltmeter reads 7 V
